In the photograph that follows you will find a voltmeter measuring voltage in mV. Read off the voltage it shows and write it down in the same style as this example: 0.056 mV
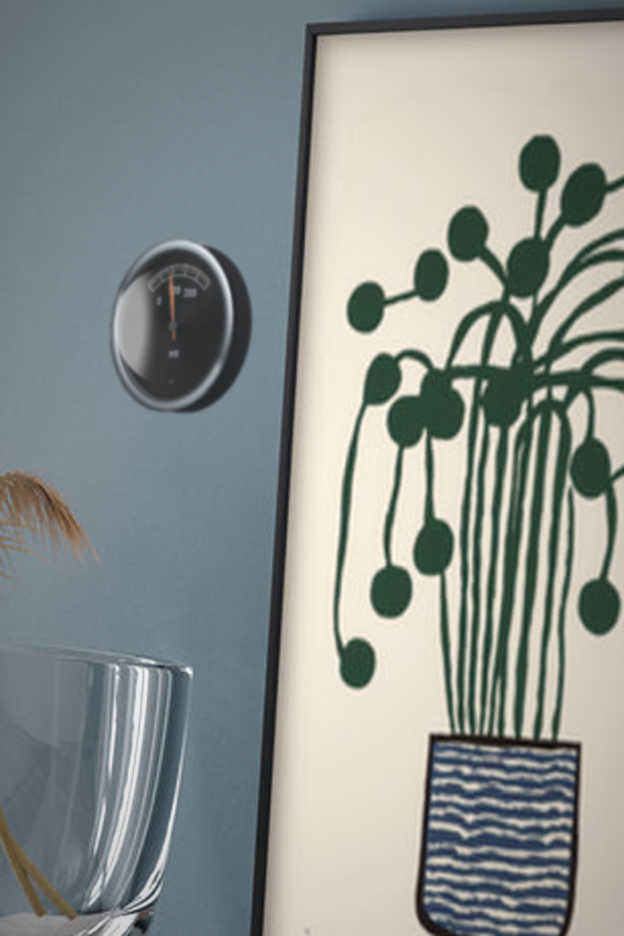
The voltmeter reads 100 mV
